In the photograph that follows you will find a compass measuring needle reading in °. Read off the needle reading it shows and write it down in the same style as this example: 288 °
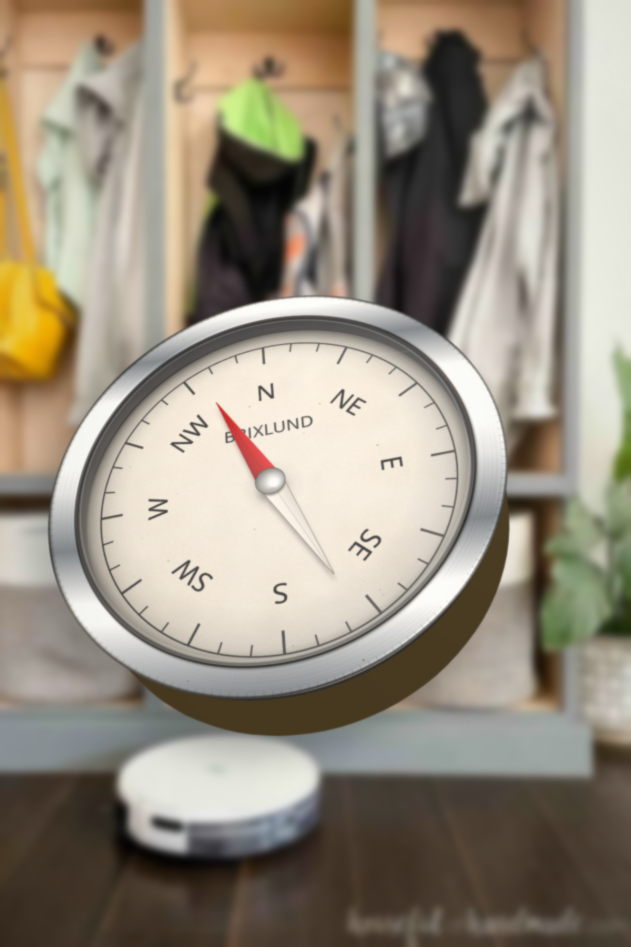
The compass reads 335 °
